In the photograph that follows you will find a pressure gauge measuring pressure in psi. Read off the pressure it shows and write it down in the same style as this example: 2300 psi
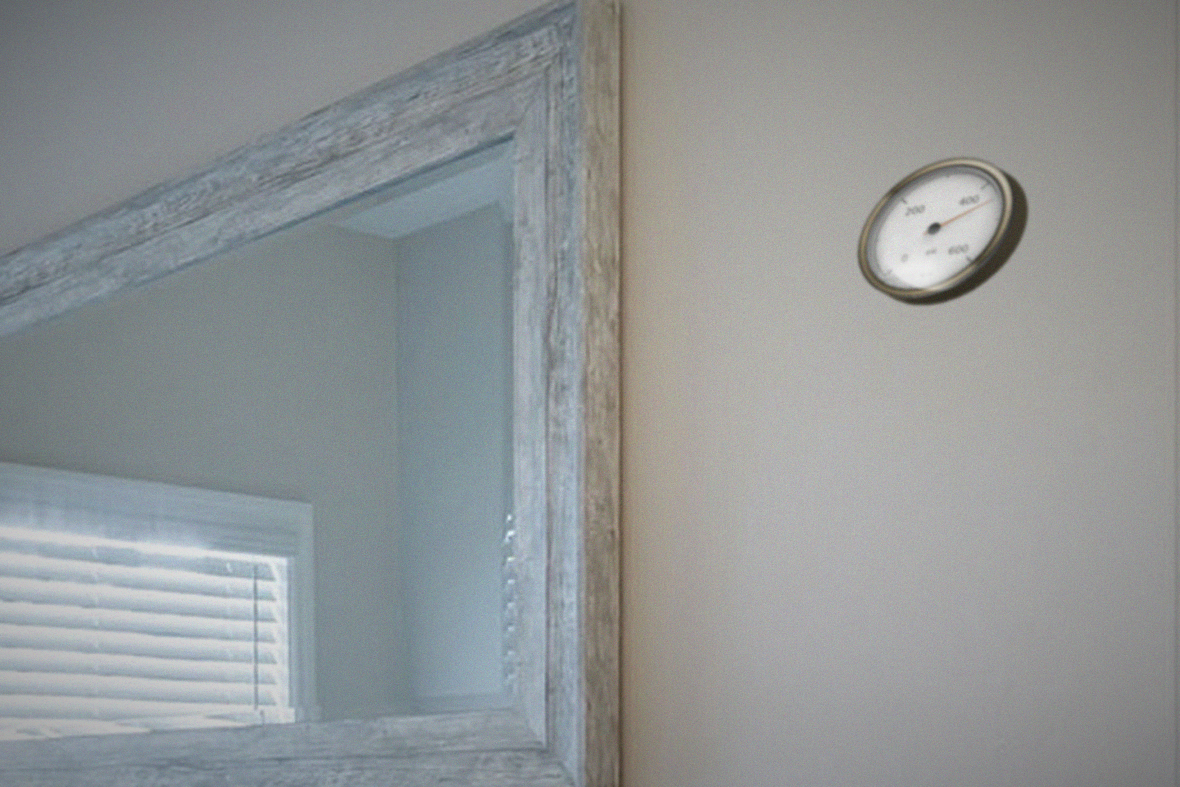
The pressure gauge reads 450 psi
